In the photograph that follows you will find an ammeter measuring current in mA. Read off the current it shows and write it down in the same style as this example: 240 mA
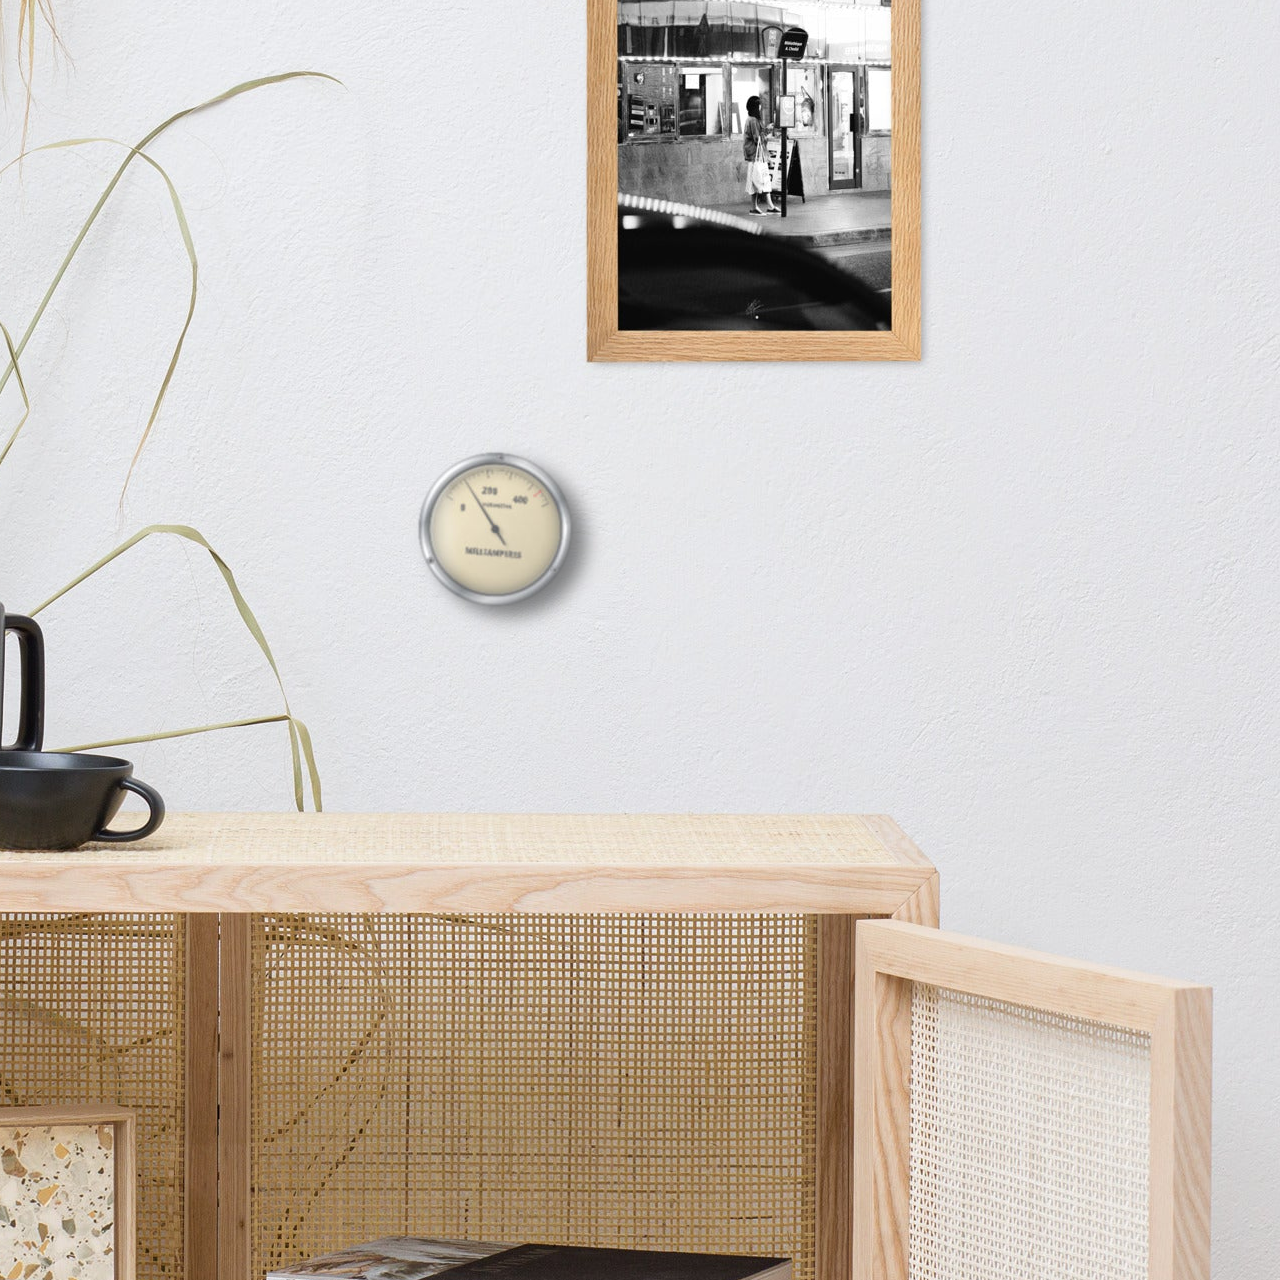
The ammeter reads 100 mA
